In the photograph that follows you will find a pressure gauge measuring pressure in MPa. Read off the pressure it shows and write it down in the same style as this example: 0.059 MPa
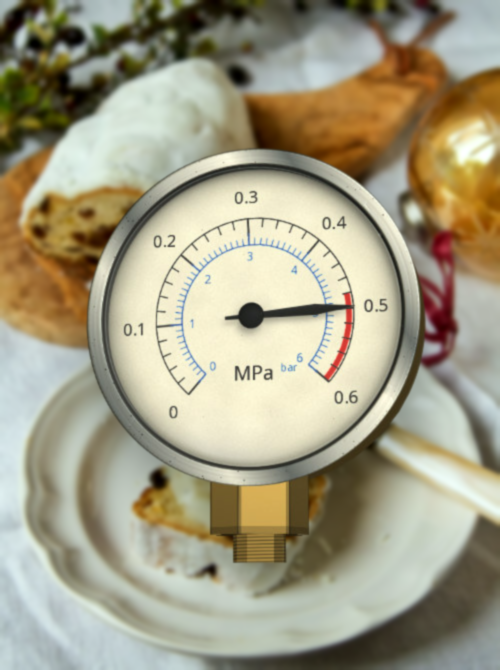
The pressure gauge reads 0.5 MPa
